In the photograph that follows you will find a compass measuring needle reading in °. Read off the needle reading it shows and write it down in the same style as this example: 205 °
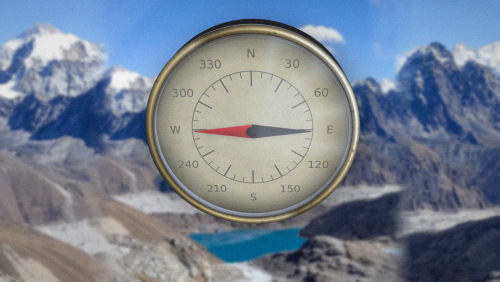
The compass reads 270 °
